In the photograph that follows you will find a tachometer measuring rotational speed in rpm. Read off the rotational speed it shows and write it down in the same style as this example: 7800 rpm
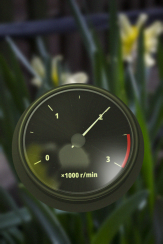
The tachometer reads 2000 rpm
